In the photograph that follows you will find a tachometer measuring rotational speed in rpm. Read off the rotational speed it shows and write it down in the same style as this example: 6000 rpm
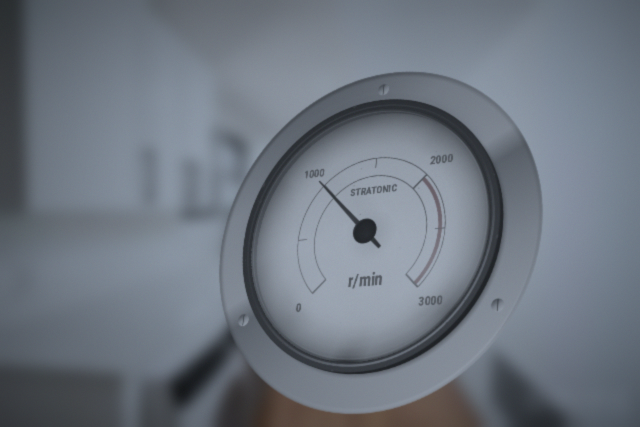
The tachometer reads 1000 rpm
